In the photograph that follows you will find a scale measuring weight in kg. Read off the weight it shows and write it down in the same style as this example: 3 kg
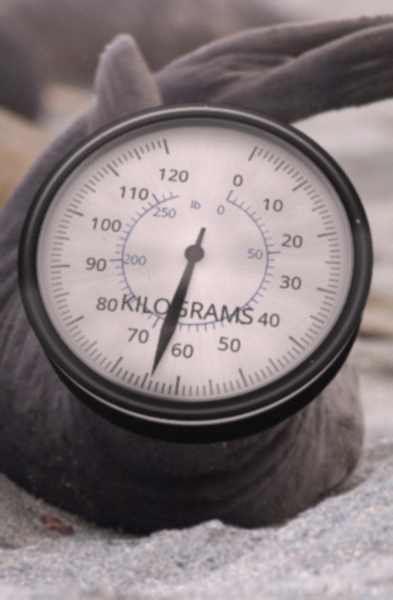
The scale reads 64 kg
